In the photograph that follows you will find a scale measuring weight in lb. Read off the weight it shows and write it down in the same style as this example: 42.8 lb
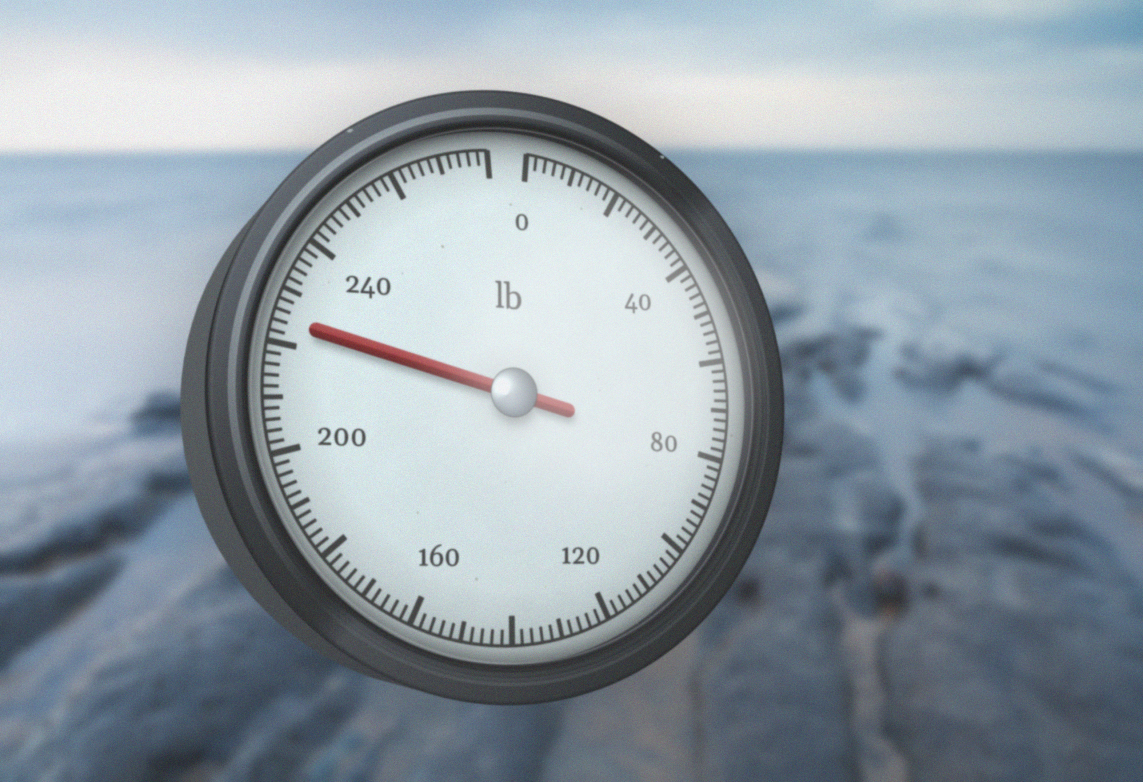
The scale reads 224 lb
